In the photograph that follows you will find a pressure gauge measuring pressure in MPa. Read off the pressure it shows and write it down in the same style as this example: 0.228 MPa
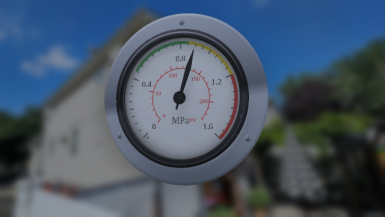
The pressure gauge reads 0.9 MPa
